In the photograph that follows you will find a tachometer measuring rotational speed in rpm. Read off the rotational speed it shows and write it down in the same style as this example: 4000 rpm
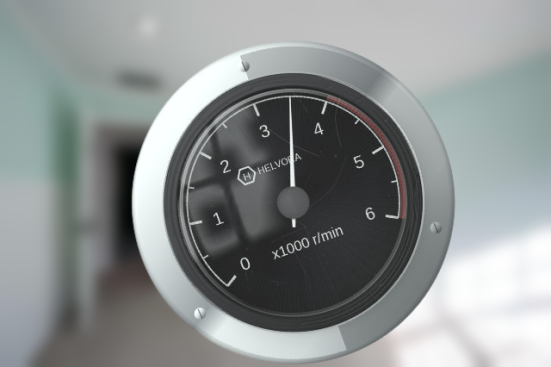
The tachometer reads 3500 rpm
